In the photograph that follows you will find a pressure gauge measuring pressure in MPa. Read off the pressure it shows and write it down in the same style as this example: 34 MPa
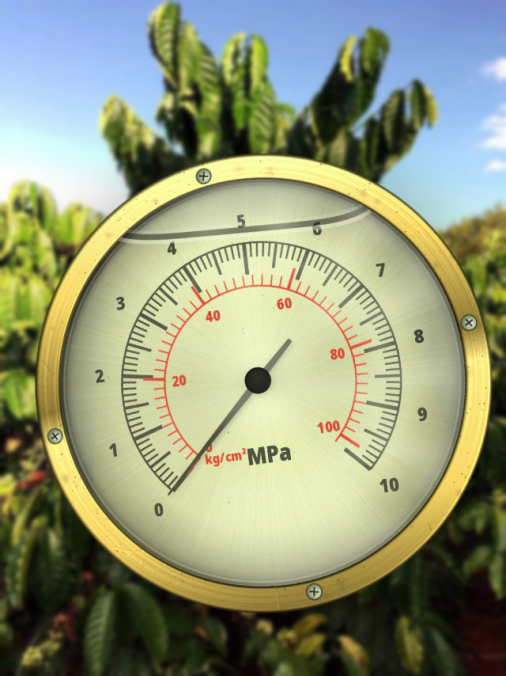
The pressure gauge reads 0 MPa
